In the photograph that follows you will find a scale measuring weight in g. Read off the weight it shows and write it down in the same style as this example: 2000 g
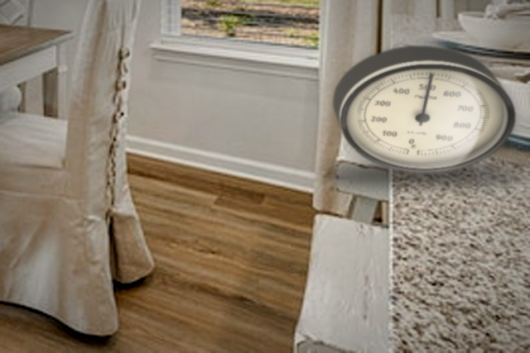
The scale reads 500 g
